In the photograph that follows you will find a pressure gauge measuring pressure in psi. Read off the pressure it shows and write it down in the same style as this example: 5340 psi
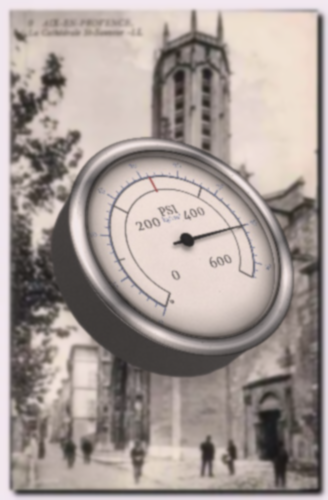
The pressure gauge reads 500 psi
